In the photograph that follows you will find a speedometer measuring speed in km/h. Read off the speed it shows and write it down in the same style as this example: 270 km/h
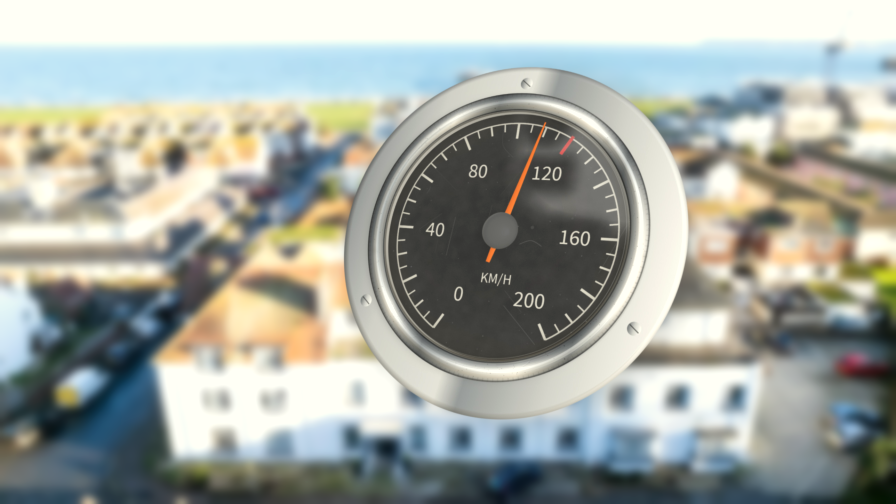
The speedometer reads 110 km/h
